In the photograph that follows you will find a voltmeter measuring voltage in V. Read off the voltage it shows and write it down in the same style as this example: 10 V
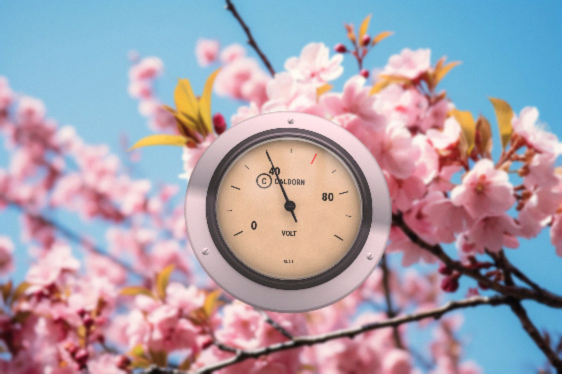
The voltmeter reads 40 V
